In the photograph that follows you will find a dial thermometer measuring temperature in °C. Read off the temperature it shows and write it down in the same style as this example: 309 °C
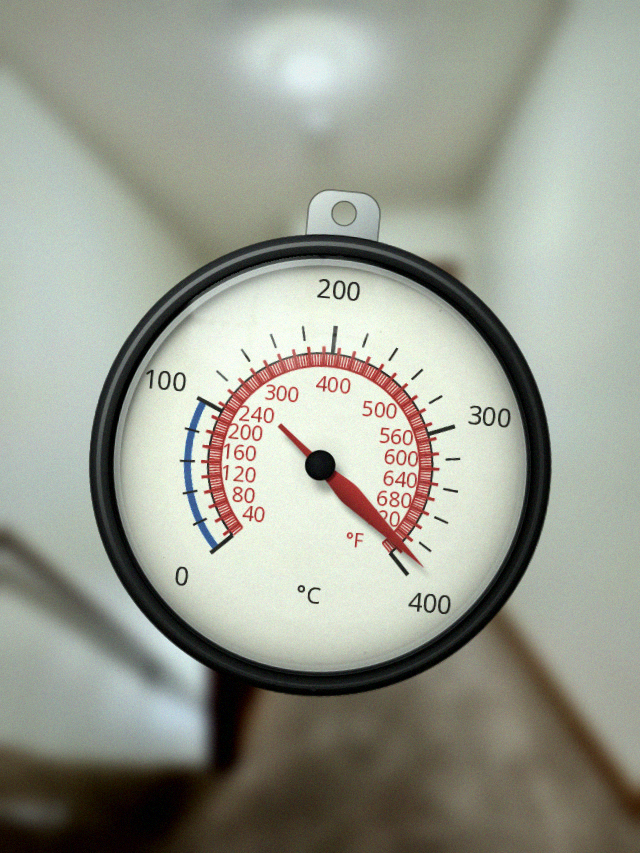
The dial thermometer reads 390 °C
